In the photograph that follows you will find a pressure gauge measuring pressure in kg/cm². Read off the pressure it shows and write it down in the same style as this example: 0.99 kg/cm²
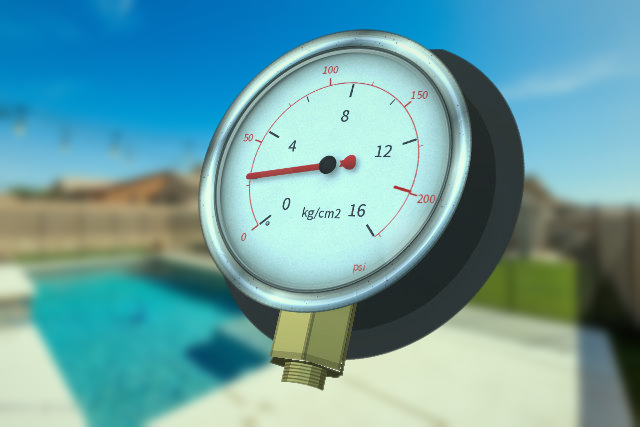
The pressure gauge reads 2 kg/cm²
